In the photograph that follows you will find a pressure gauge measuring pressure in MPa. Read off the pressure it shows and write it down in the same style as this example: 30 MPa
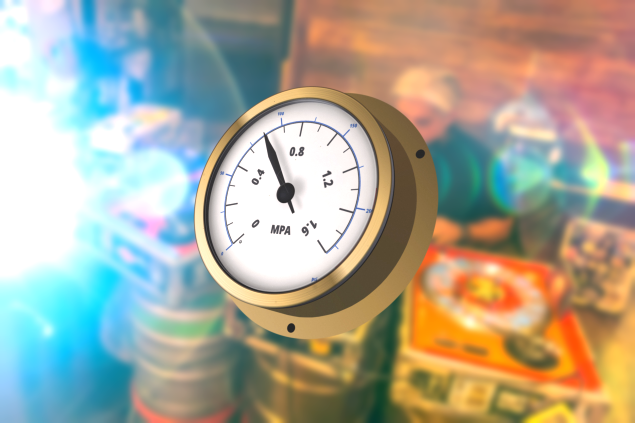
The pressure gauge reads 0.6 MPa
